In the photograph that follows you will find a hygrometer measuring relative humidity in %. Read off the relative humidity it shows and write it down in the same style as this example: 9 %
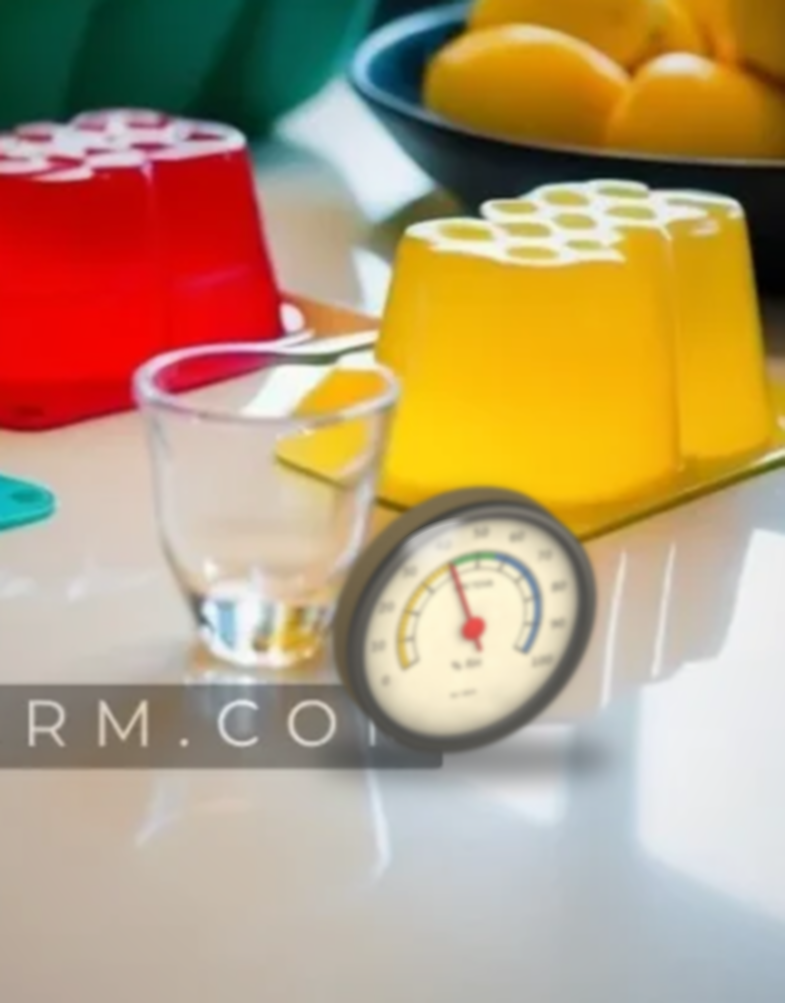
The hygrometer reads 40 %
